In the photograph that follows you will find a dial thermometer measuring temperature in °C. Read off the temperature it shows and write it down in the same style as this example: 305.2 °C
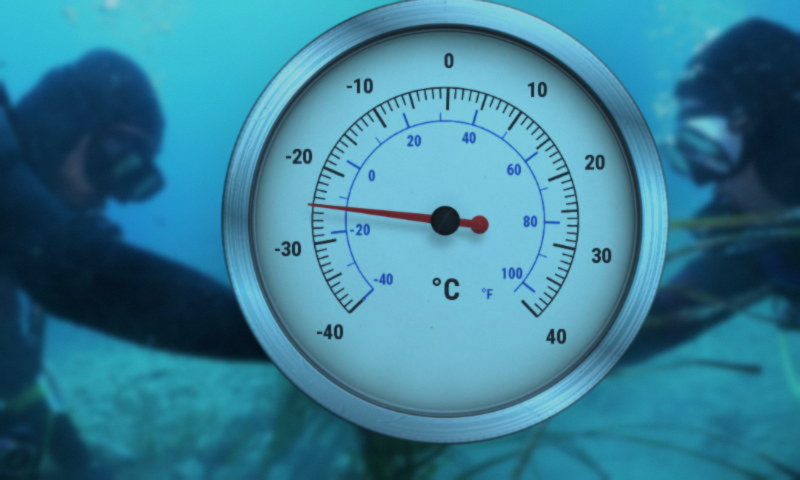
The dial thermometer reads -25 °C
